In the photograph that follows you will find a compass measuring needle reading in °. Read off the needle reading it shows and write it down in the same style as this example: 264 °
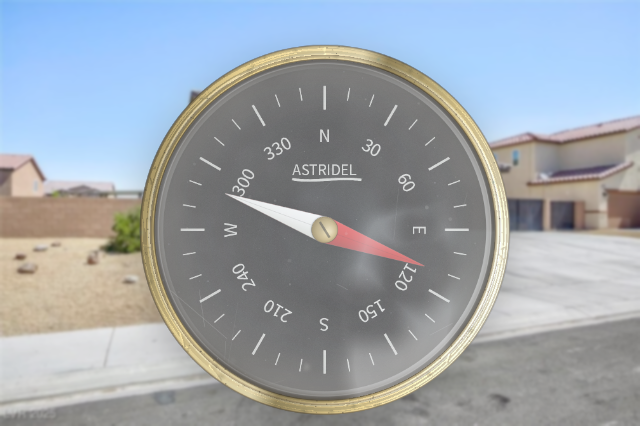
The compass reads 110 °
